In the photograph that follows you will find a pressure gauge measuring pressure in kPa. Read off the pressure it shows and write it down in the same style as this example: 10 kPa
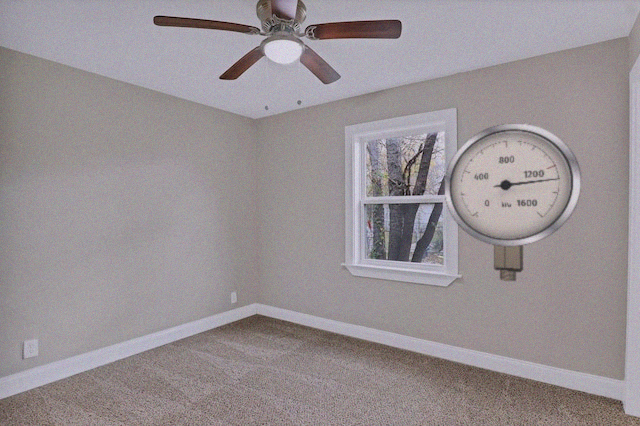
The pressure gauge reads 1300 kPa
